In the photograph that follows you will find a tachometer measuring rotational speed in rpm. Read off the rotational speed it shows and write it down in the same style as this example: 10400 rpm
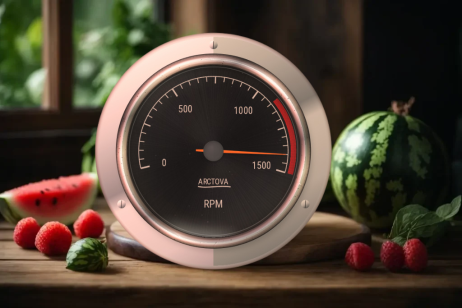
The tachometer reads 1400 rpm
